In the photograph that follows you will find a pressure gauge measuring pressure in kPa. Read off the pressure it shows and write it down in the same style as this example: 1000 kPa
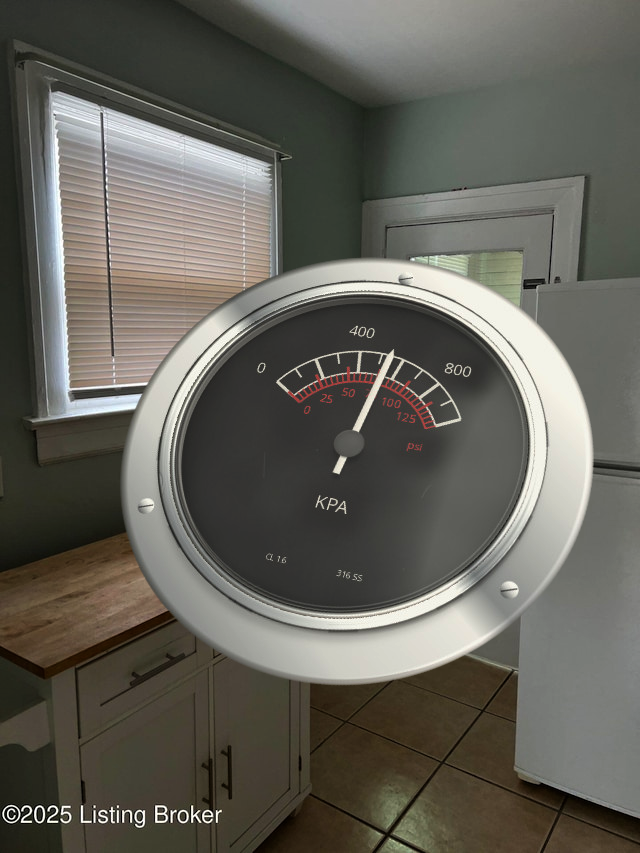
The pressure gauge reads 550 kPa
